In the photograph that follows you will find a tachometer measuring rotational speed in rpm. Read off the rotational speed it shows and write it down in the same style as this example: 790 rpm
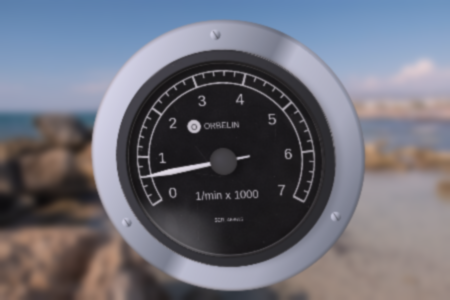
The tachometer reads 600 rpm
